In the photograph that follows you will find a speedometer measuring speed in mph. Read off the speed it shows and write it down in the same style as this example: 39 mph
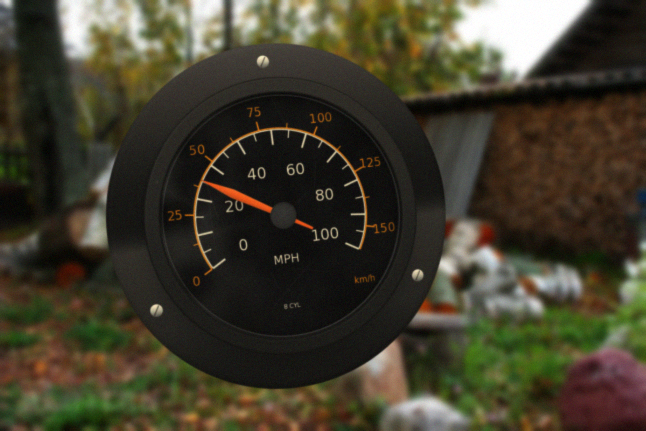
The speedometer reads 25 mph
